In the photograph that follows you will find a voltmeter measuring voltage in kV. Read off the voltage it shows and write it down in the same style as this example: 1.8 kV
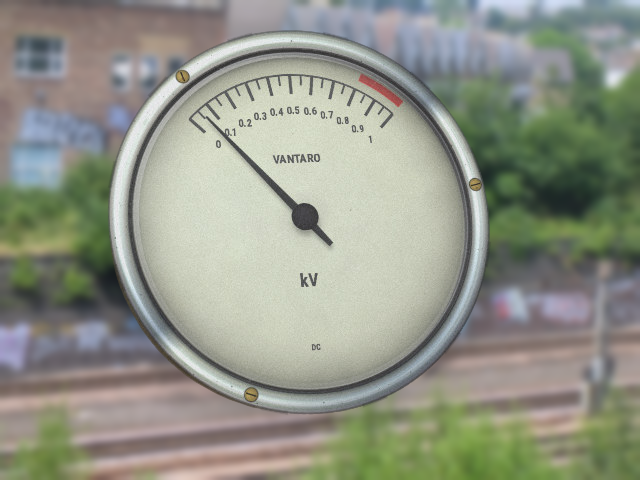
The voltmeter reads 0.05 kV
